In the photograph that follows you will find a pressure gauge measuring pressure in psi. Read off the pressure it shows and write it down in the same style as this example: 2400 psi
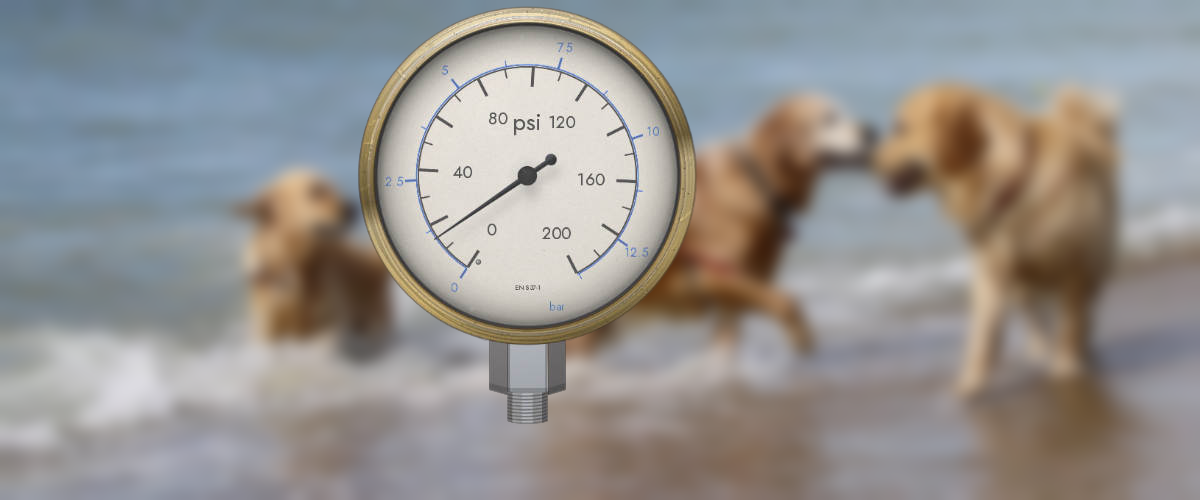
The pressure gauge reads 15 psi
